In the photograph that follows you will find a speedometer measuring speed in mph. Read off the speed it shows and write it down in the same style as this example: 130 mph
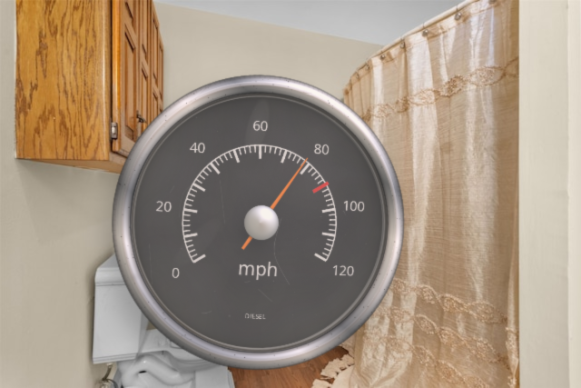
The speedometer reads 78 mph
